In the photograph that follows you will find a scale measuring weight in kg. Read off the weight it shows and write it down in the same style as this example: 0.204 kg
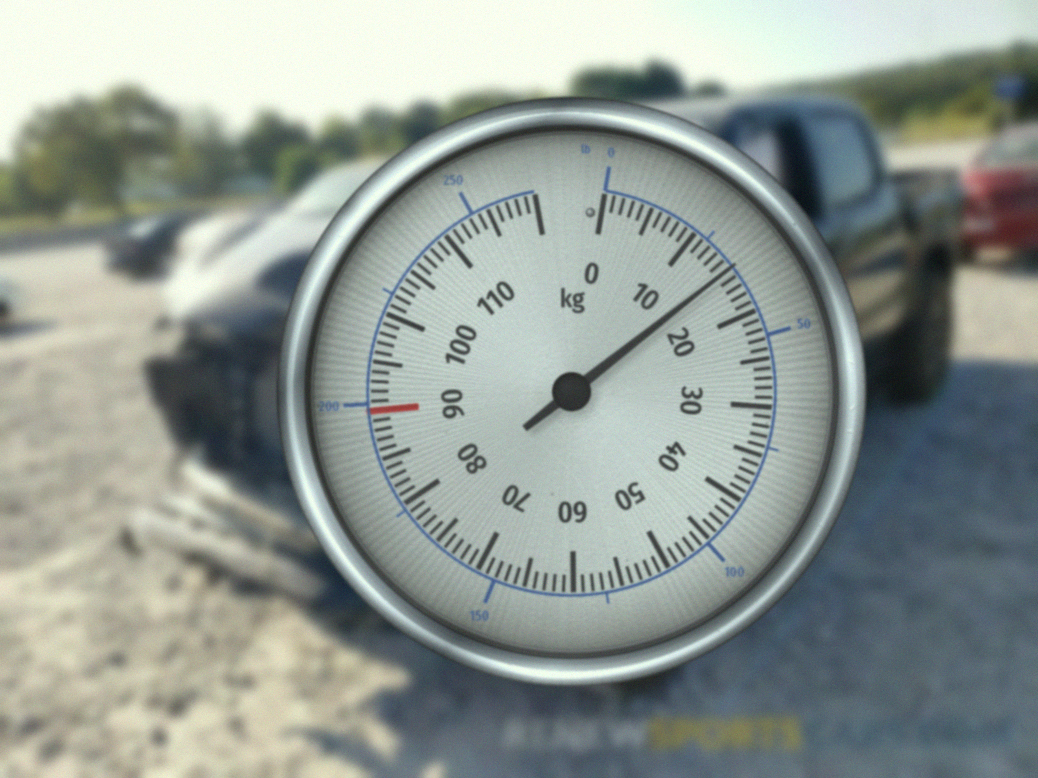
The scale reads 15 kg
